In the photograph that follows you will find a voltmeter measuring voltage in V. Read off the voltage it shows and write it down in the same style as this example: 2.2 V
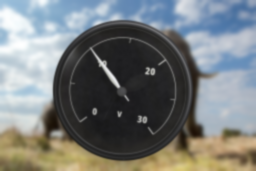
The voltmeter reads 10 V
